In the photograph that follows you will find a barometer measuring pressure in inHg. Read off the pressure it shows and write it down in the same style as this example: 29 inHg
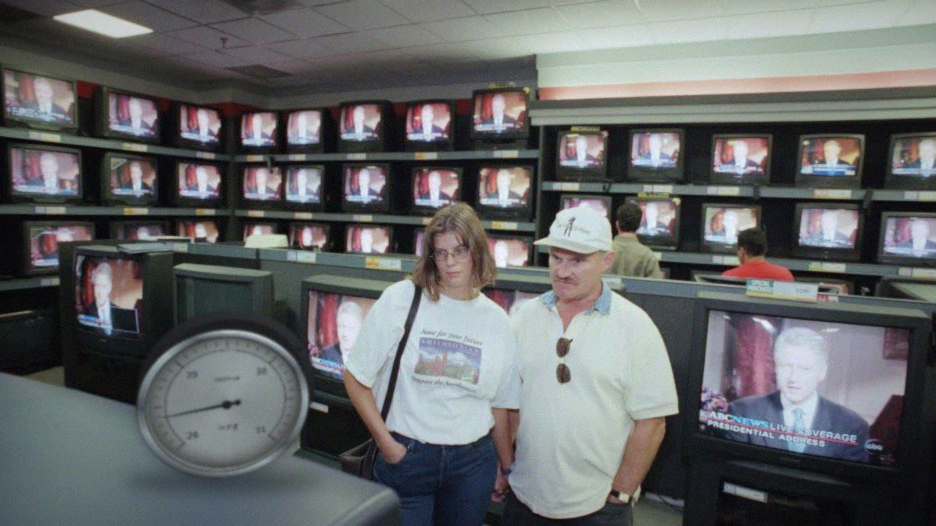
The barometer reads 28.4 inHg
